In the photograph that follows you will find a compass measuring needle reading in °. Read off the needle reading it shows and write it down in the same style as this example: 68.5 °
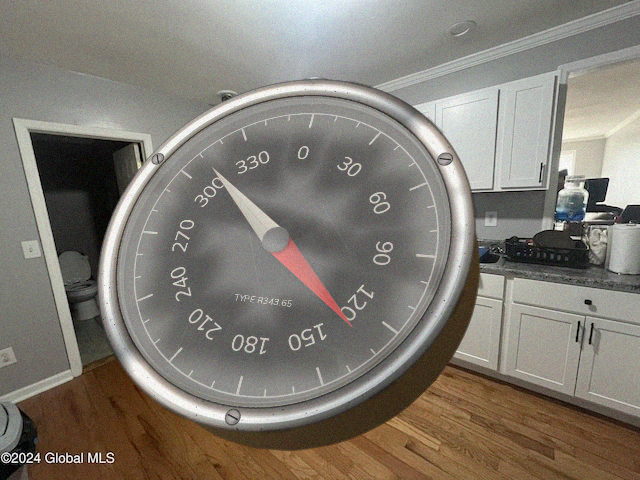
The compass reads 130 °
